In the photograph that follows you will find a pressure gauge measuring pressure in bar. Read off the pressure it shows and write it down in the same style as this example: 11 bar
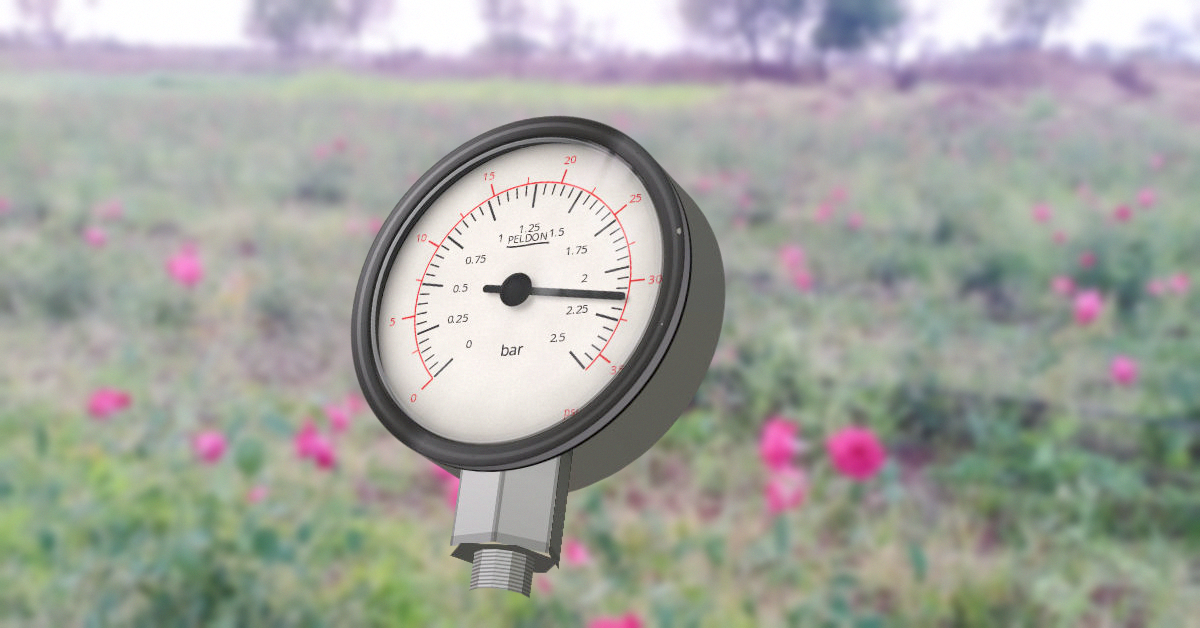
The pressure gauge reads 2.15 bar
